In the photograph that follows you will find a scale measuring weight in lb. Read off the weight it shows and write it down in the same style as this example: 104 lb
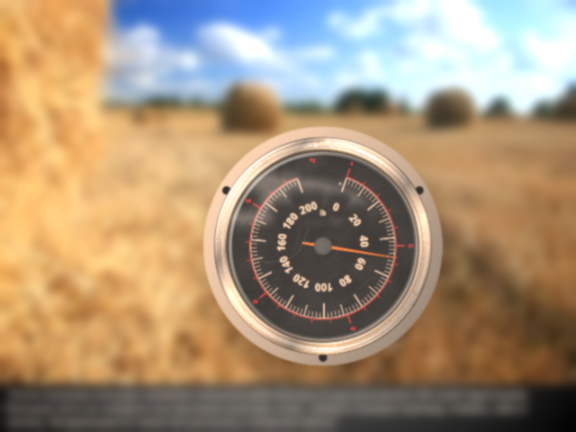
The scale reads 50 lb
